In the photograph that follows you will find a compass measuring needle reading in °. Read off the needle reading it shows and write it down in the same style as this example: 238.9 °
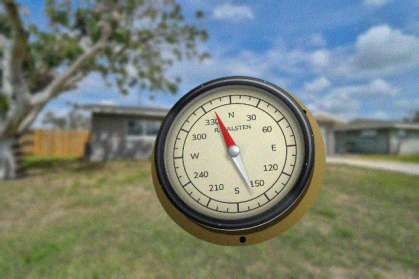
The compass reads 340 °
